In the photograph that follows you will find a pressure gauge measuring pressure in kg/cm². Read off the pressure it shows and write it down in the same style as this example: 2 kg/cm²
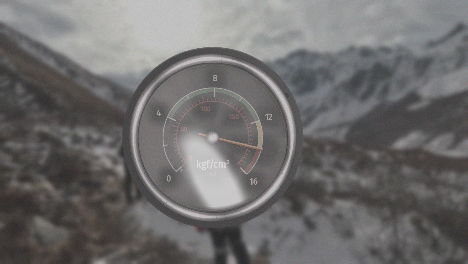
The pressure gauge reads 14 kg/cm²
